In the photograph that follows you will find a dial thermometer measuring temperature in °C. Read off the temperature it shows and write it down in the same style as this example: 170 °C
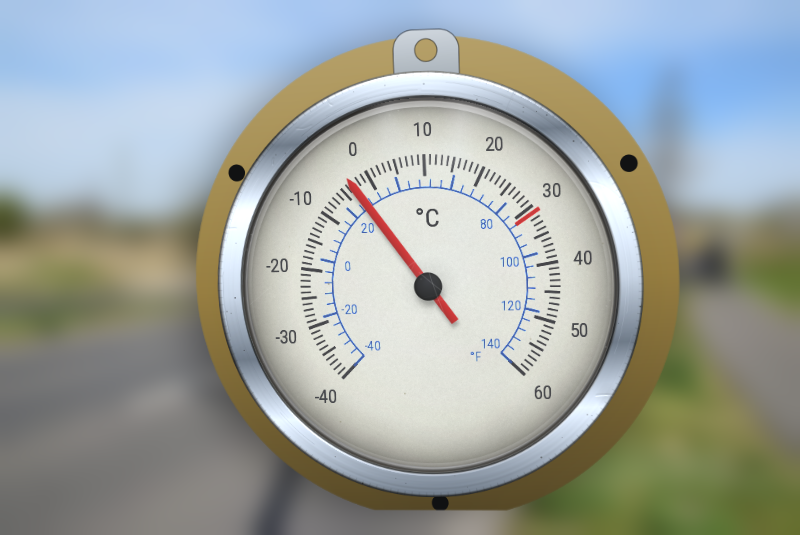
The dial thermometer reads -3 °C
